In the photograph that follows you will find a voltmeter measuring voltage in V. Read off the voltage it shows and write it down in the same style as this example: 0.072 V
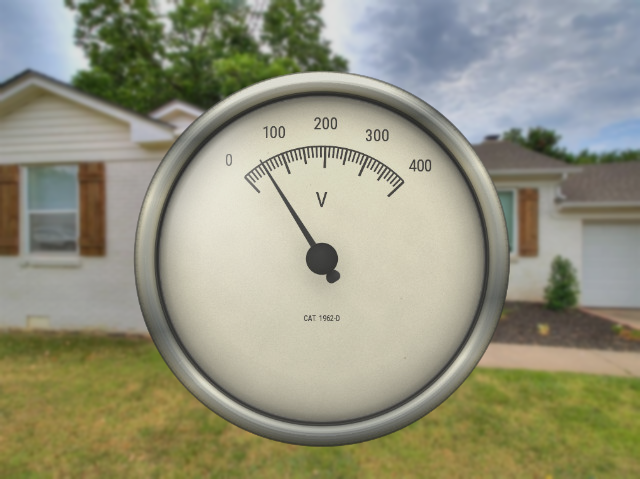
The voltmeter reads 50 V
